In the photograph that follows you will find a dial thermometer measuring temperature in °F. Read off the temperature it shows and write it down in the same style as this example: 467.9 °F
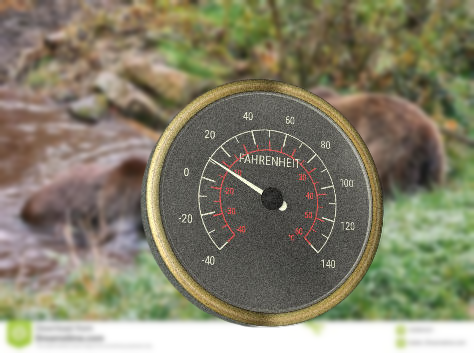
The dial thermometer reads 10 °F
